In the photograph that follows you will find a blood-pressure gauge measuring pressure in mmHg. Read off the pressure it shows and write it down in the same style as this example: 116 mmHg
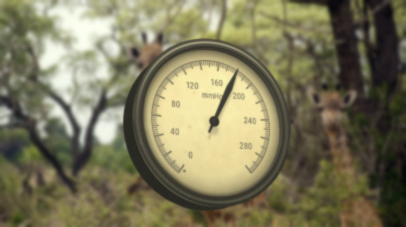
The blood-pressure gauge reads 180 mmHg
